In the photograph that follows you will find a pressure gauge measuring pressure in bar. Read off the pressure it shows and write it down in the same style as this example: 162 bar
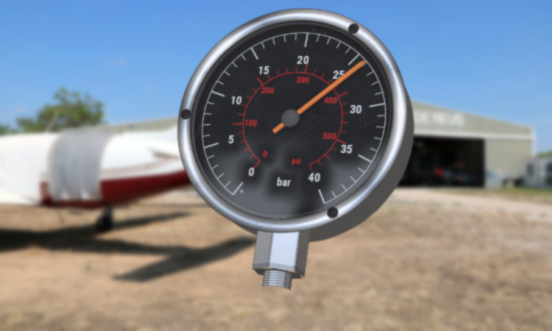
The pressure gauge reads 26 bar
